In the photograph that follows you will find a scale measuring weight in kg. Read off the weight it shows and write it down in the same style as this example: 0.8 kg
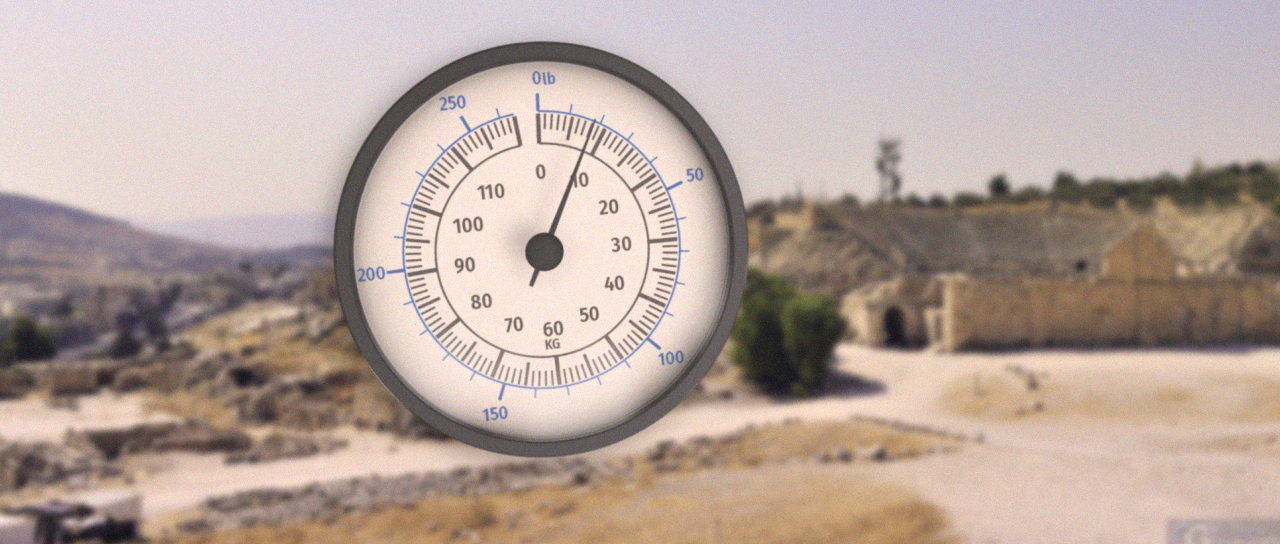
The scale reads 8 kg
